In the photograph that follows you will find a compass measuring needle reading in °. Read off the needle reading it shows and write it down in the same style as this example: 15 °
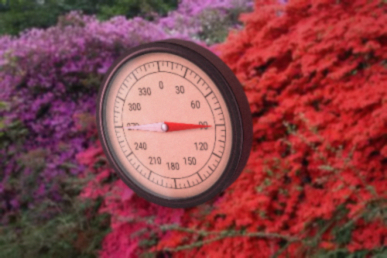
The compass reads 90 °
